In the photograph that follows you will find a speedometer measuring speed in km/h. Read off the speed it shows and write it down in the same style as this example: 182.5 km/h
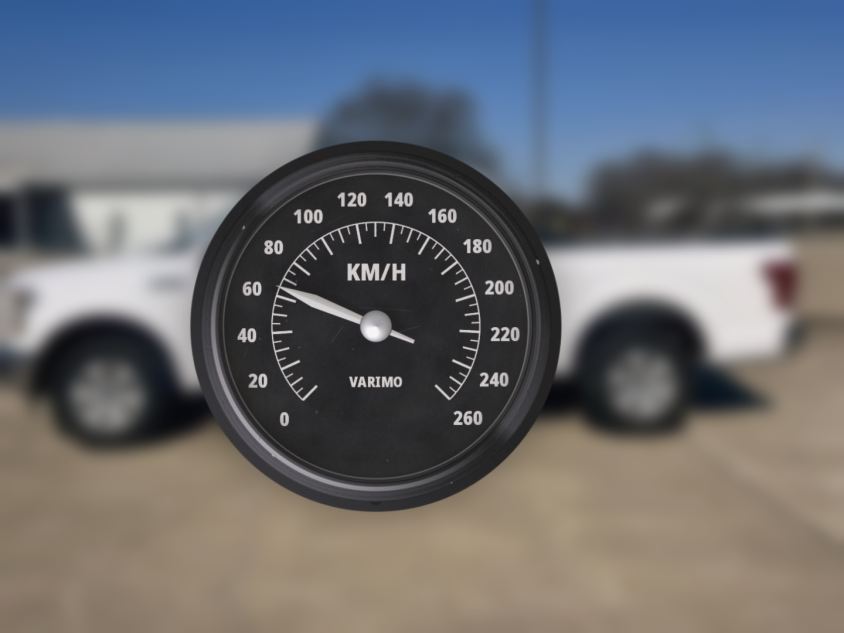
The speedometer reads 65 km/h
